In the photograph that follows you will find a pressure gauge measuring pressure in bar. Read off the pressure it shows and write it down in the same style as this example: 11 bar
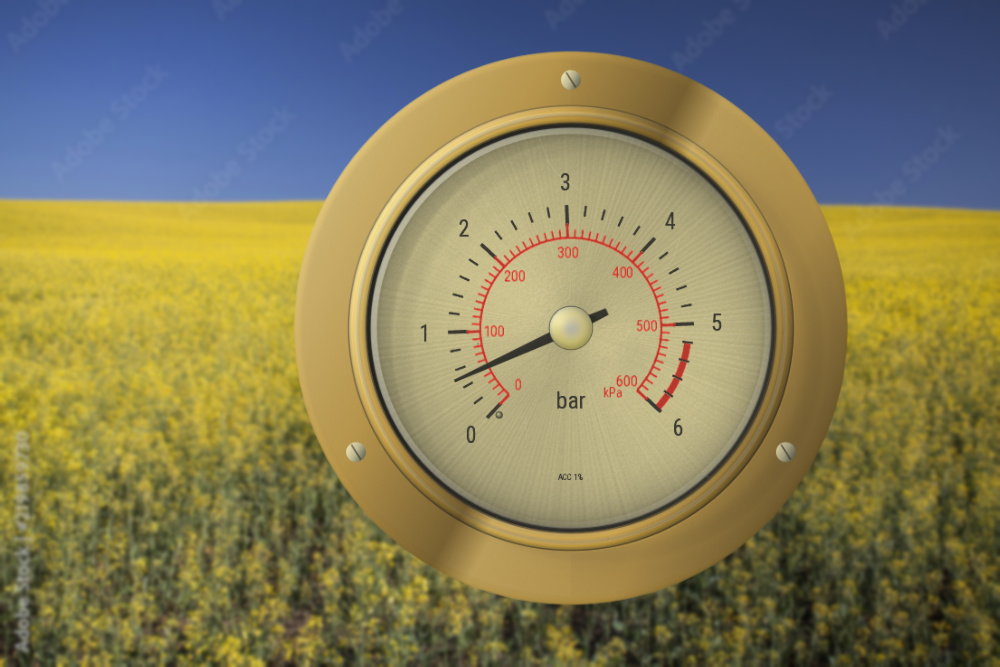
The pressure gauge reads 0.5 bar
